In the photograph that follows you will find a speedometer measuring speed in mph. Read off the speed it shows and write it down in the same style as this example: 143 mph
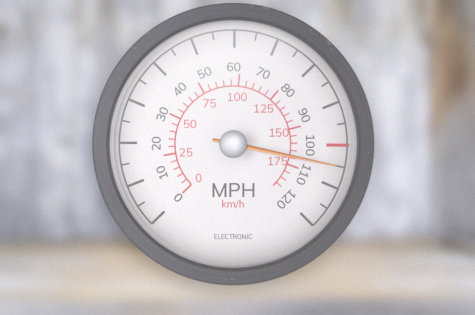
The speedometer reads 105 mph
